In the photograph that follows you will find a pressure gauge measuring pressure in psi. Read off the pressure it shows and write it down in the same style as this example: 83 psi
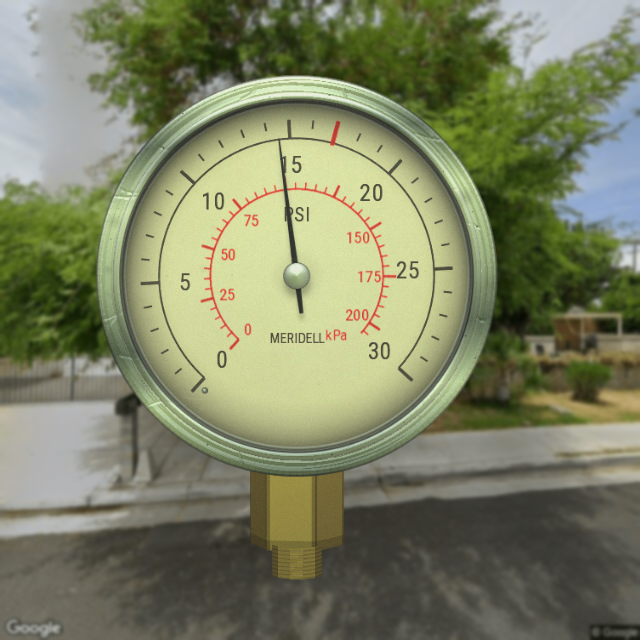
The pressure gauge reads 14.5 psi
